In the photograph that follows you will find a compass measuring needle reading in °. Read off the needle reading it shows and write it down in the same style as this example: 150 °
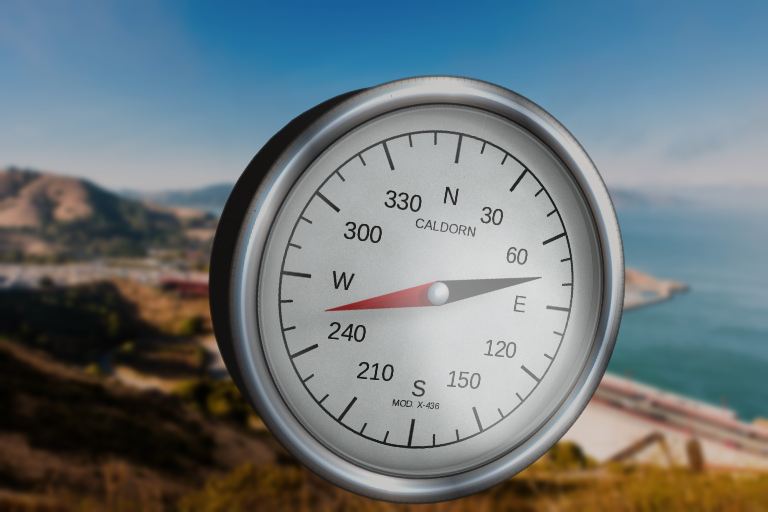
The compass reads 255 °
